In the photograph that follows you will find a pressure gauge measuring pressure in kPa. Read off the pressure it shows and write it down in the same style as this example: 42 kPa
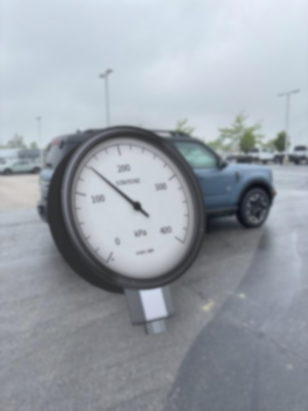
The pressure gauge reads 140 kPa
